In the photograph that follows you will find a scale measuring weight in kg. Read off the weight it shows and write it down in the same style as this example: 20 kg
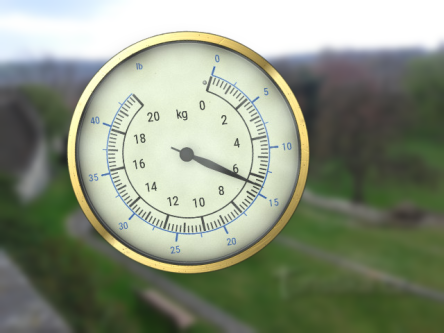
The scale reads 6.4 kg
